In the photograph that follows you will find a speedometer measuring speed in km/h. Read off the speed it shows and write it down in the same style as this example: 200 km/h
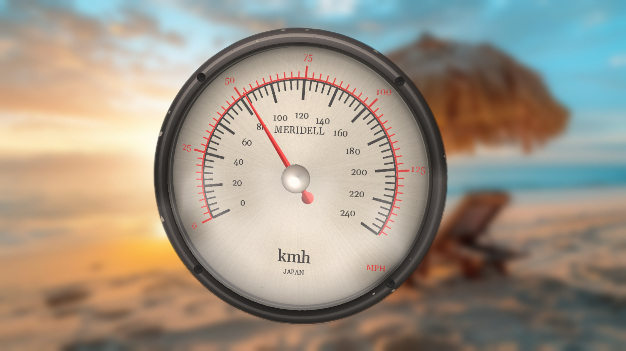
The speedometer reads 84 km/h
